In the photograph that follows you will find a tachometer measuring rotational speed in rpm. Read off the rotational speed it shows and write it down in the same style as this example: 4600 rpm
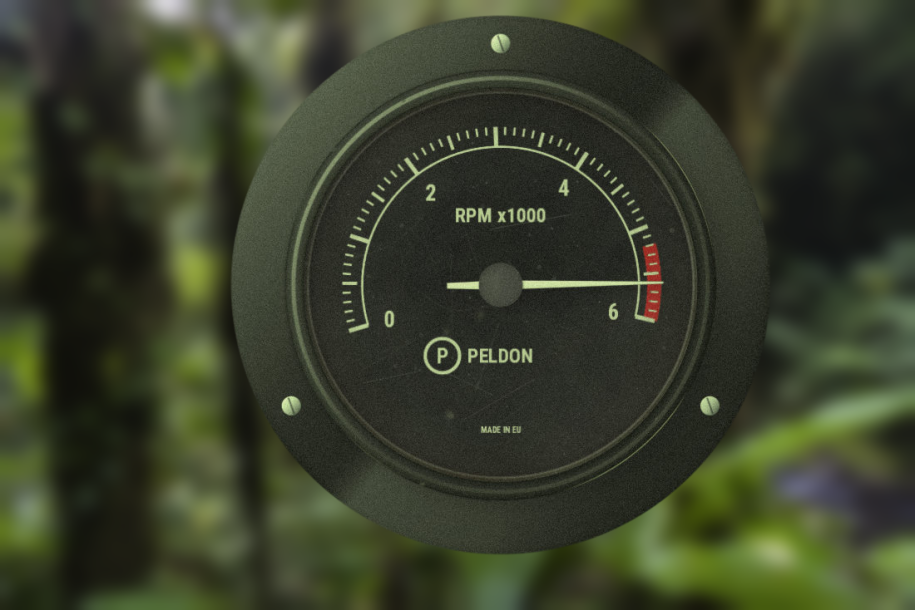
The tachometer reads 5600 rpm
